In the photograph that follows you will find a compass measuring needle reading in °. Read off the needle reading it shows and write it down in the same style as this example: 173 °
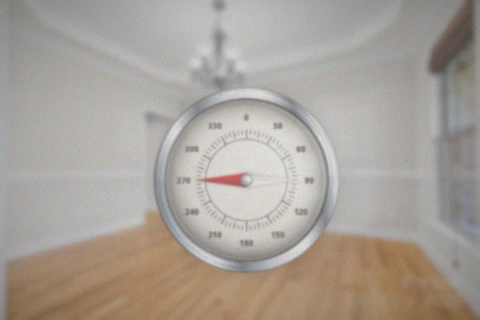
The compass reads 270 °
